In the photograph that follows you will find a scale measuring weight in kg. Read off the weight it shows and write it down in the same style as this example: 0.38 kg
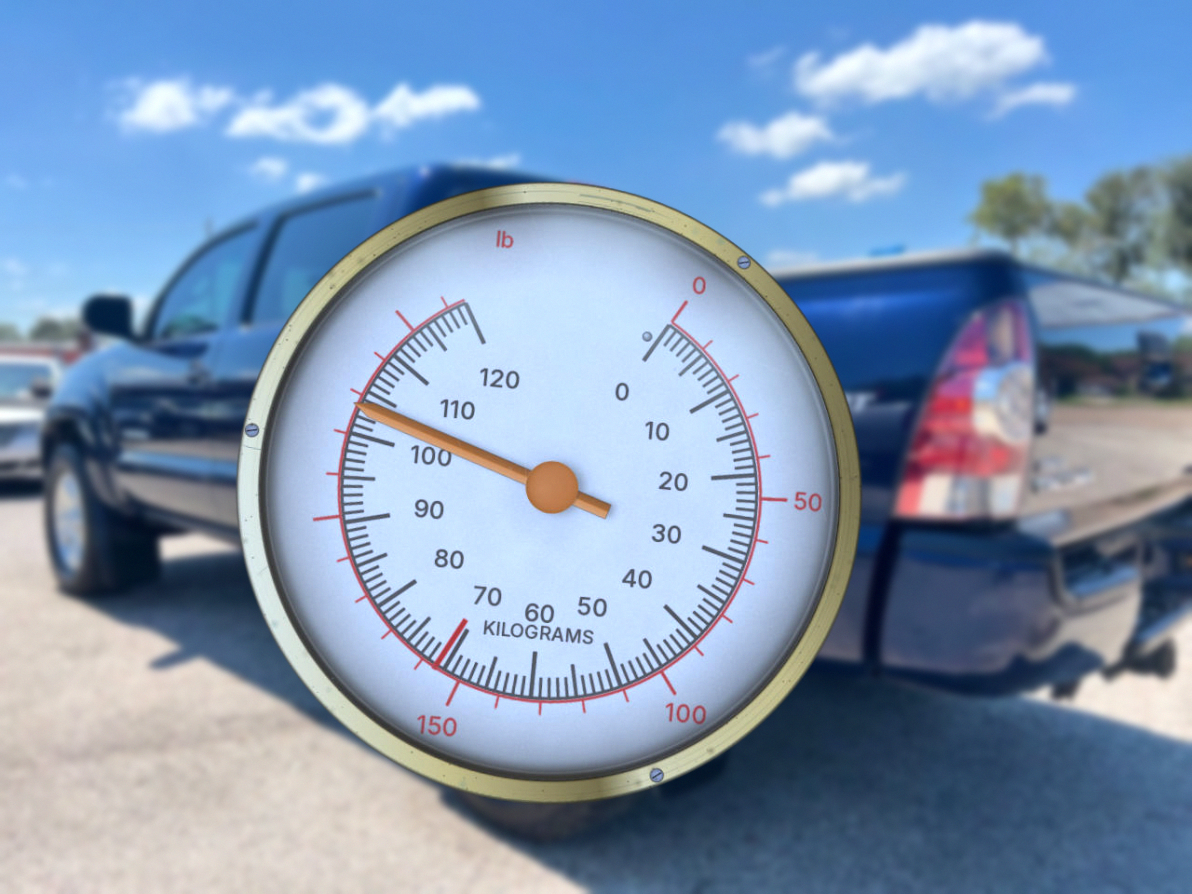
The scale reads 103 kg
